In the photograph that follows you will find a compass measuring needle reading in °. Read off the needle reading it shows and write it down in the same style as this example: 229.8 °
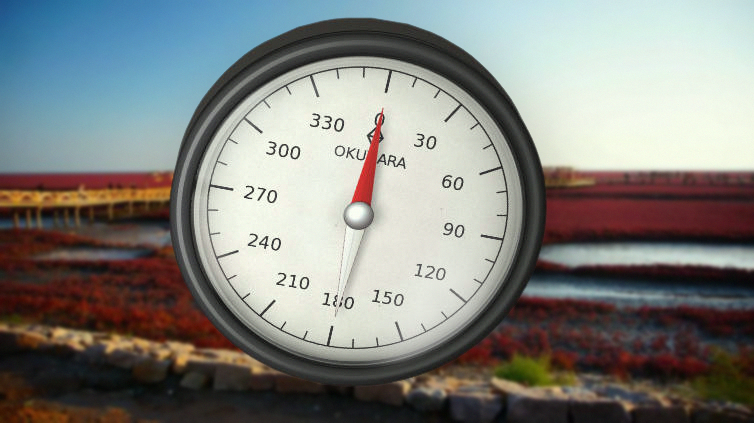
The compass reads 0 °
